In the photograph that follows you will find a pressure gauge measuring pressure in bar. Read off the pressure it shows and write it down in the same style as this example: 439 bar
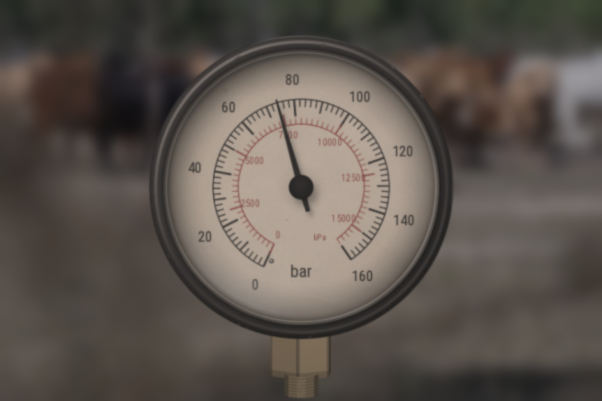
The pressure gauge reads 74 bar
